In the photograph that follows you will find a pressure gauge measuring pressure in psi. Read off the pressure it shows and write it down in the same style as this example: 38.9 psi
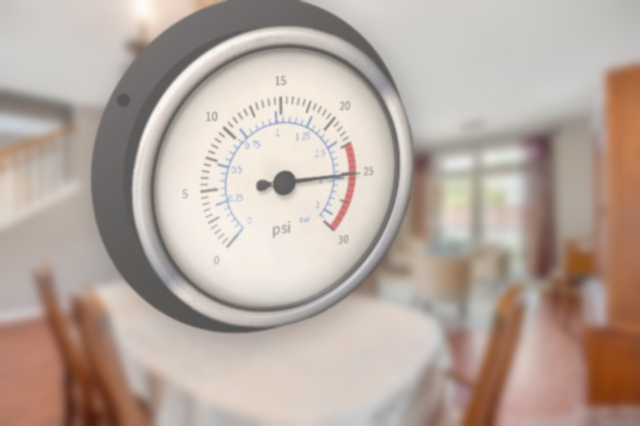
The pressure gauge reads 25 psi
